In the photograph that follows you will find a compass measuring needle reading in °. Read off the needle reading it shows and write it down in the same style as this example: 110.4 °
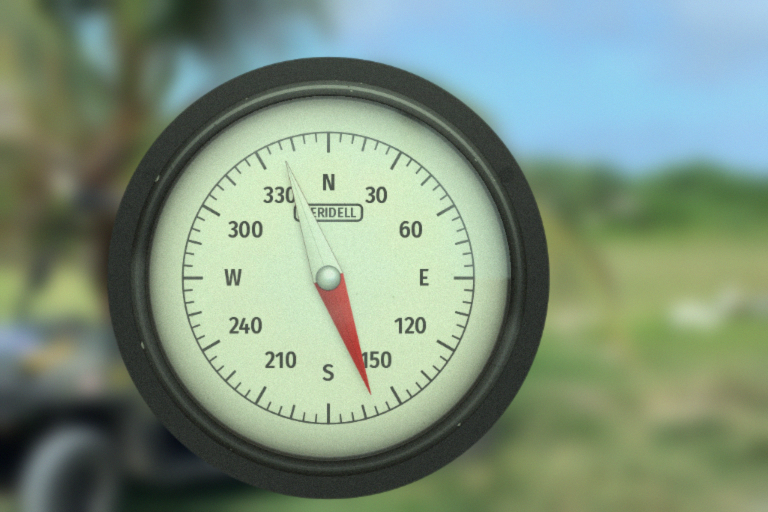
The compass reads 160 °
